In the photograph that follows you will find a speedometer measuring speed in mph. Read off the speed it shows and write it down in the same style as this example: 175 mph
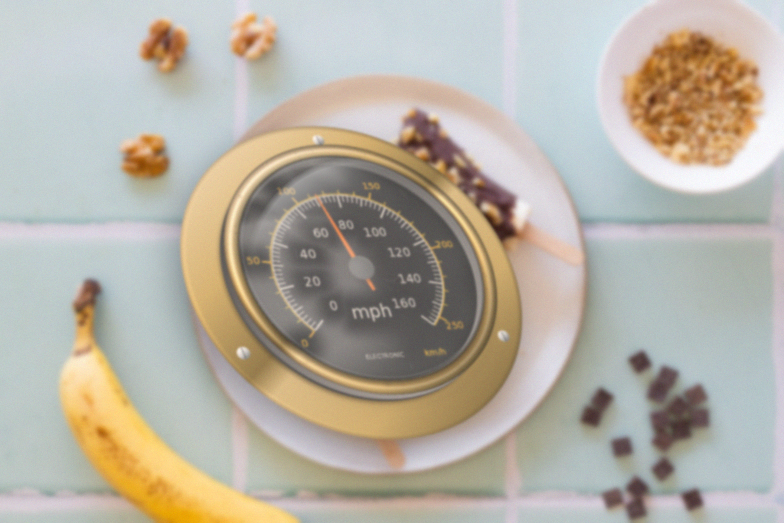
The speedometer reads 70 mph
